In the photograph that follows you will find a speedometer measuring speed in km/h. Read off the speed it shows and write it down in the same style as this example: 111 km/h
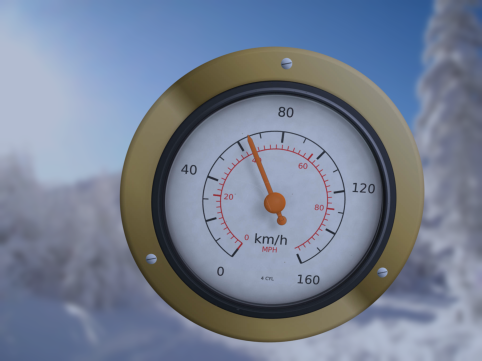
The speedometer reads 65 km/h
